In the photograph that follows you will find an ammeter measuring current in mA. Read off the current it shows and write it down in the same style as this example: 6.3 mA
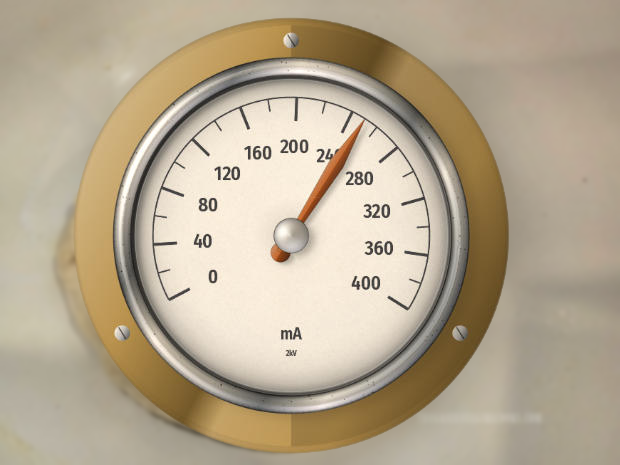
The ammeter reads 250 mA
